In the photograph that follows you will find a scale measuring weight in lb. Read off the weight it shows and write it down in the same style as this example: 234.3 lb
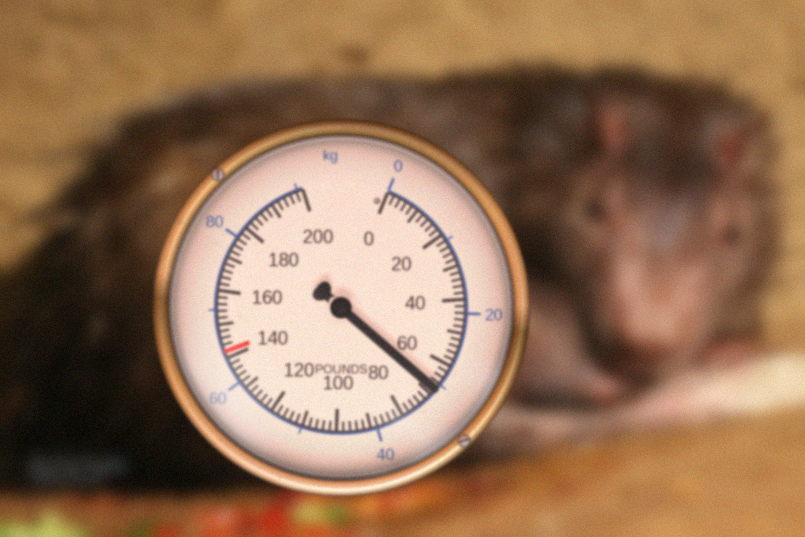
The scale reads 68 lb
